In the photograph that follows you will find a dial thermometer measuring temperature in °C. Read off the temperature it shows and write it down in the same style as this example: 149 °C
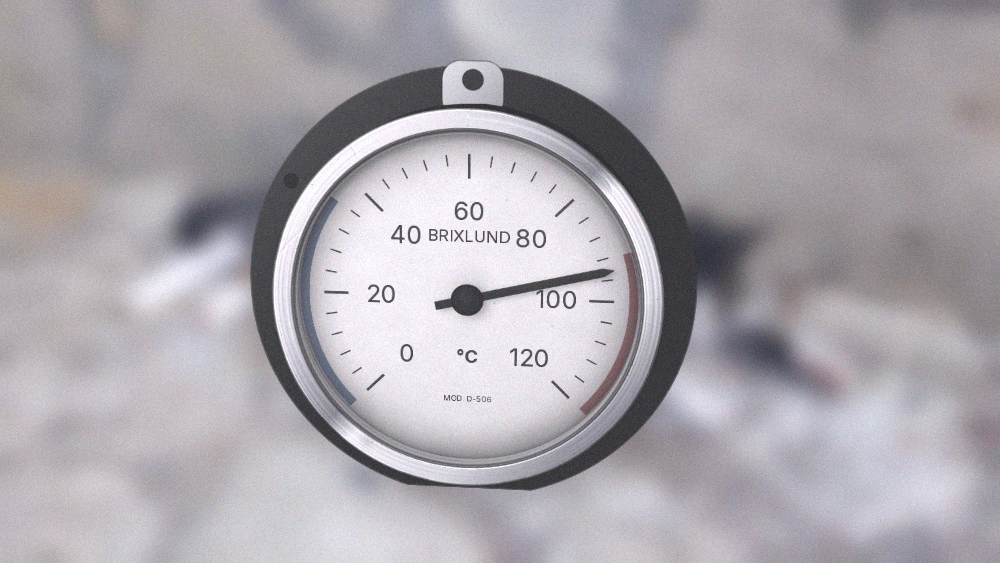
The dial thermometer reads 94 °C
